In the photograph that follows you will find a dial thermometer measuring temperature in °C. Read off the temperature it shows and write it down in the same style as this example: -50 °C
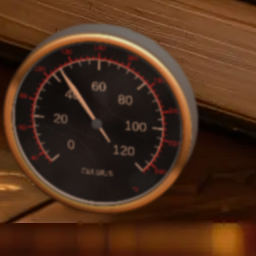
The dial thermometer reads 44 °C
